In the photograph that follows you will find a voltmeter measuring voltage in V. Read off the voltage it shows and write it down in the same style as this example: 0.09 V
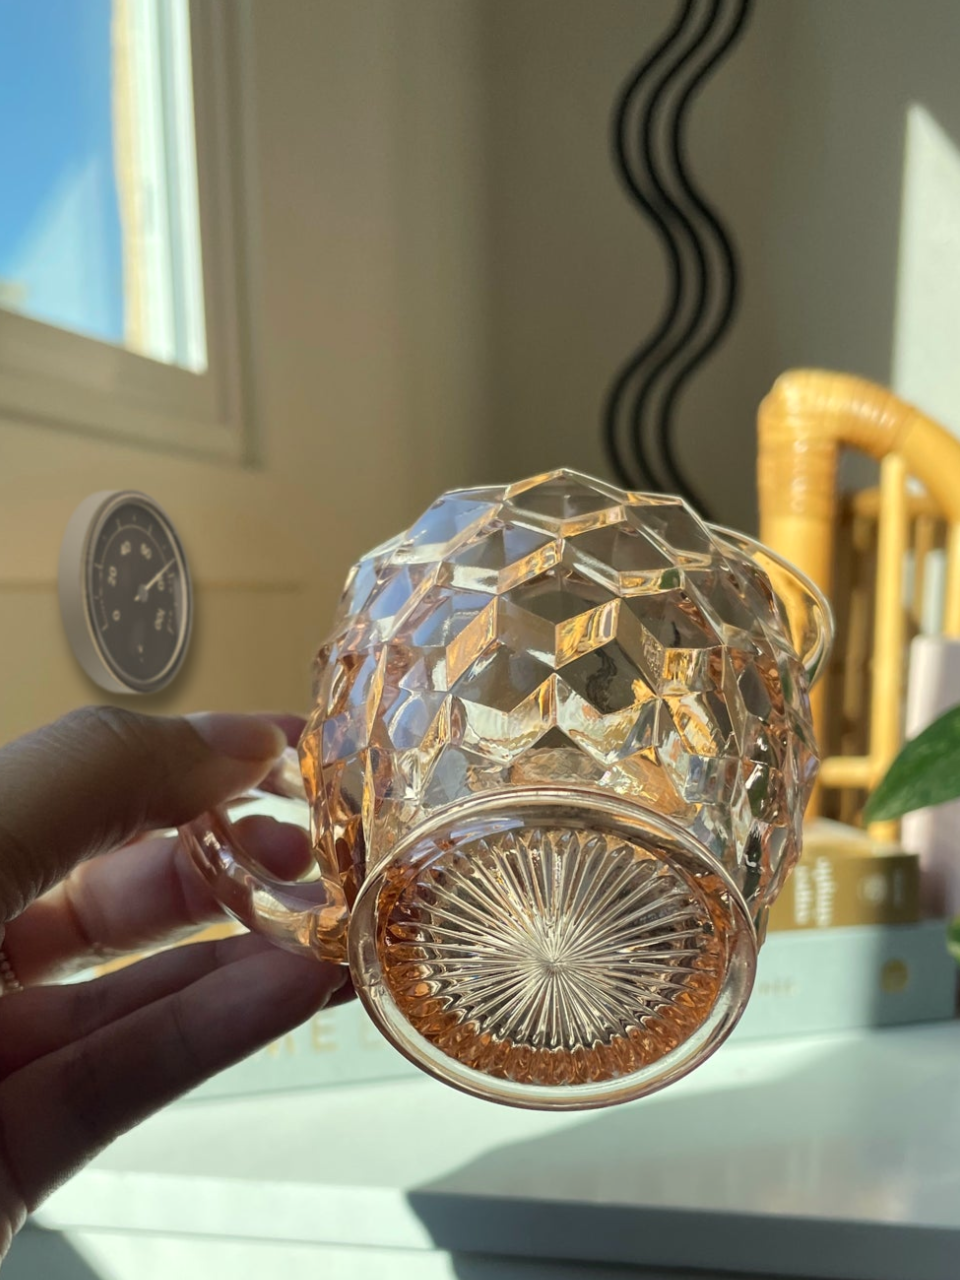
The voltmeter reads 75 V
